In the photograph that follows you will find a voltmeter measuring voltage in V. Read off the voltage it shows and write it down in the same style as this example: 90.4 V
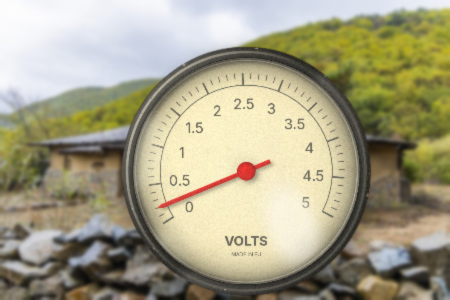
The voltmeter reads 0.2 V
